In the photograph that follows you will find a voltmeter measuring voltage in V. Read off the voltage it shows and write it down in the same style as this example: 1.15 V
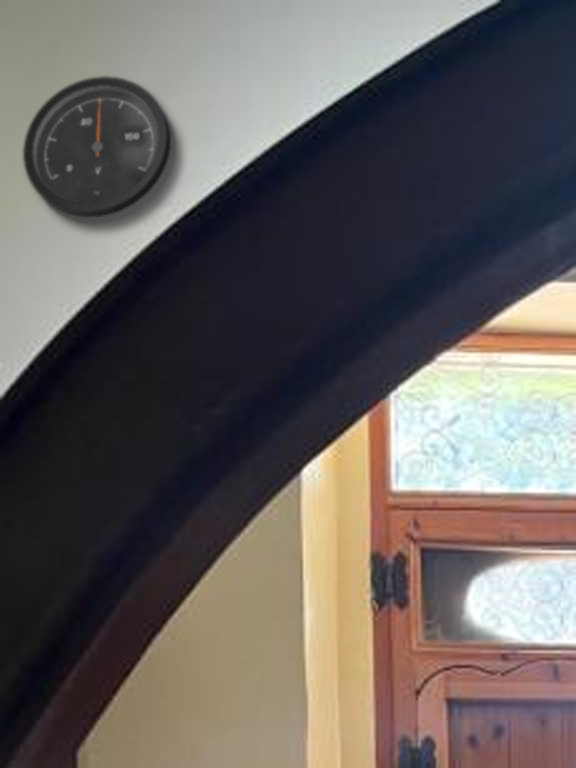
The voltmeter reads 100 V
